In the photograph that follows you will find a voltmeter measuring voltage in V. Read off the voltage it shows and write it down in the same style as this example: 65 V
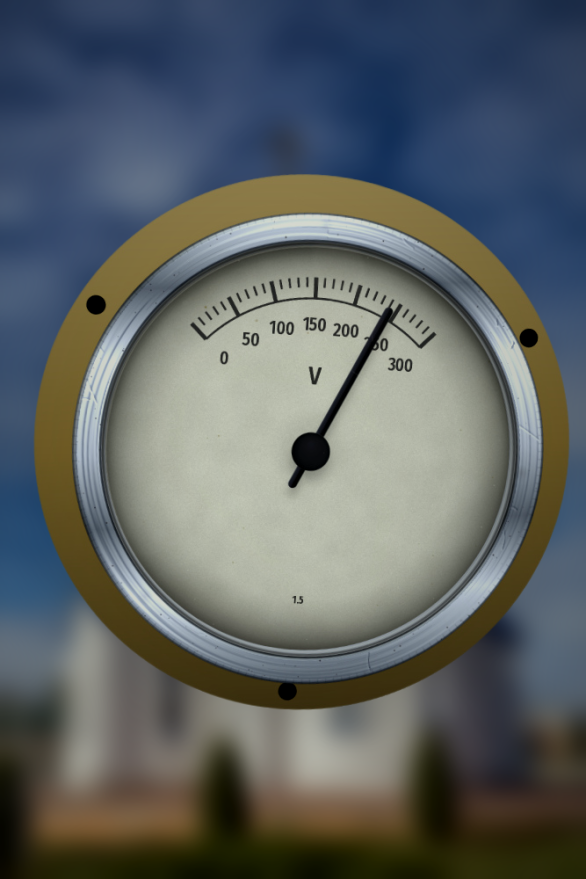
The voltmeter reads 240 V
